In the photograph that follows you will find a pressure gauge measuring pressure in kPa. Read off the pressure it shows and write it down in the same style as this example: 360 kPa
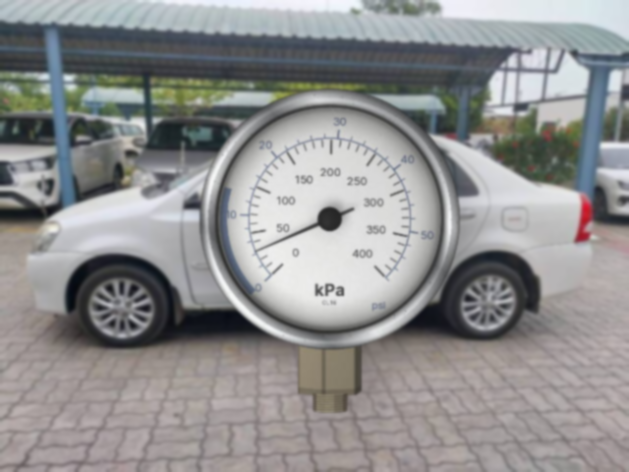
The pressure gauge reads 30 kPa
